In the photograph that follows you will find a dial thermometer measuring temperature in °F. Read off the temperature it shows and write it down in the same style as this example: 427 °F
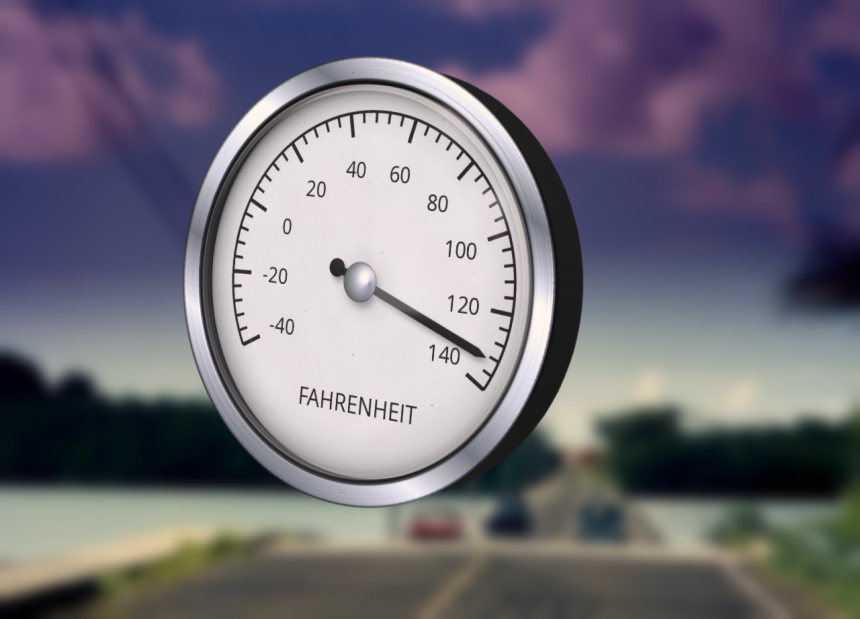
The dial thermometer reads 132 °F
